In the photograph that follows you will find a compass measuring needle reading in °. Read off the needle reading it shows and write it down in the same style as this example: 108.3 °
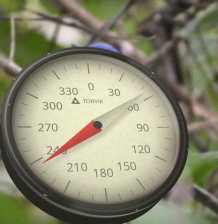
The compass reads 235 °
